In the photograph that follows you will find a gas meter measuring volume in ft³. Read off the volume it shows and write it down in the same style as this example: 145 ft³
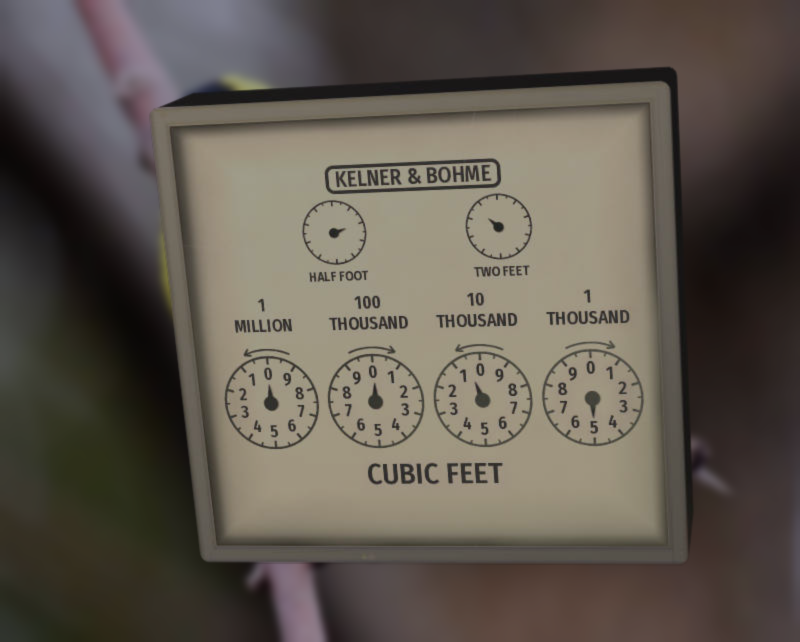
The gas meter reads 500 ft³
